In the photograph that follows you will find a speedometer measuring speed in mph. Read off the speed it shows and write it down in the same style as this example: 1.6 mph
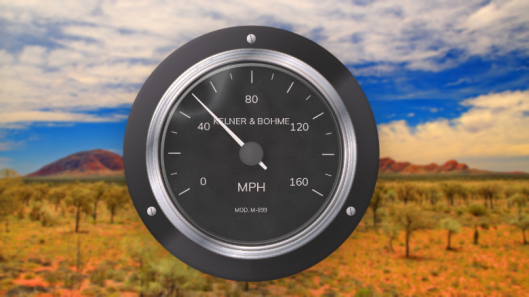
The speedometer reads 50 mph
